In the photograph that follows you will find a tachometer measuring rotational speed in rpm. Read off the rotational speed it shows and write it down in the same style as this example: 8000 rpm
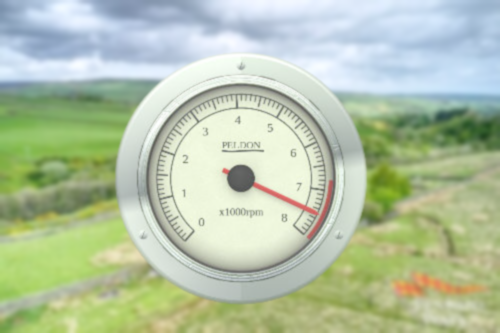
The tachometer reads 7500 rpm
